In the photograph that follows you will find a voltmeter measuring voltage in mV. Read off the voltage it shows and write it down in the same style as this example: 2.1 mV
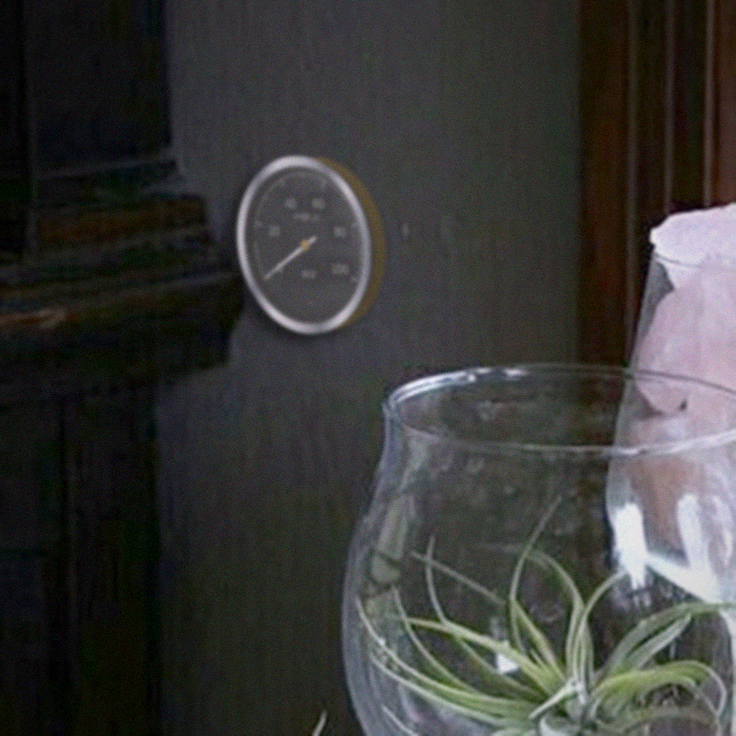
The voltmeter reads 0 mV
